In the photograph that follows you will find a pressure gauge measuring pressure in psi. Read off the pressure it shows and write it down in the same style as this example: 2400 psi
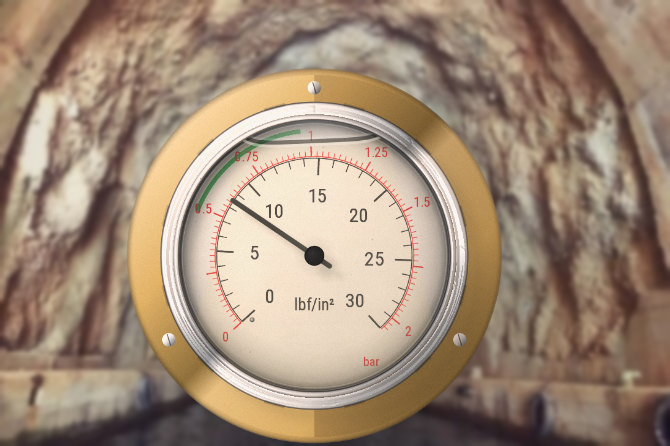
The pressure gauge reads 8.5 psi
